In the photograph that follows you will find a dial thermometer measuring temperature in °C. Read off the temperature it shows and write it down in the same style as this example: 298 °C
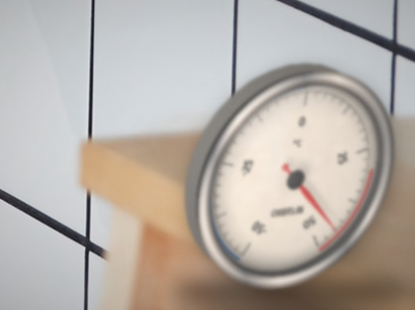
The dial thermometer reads 45 °C
